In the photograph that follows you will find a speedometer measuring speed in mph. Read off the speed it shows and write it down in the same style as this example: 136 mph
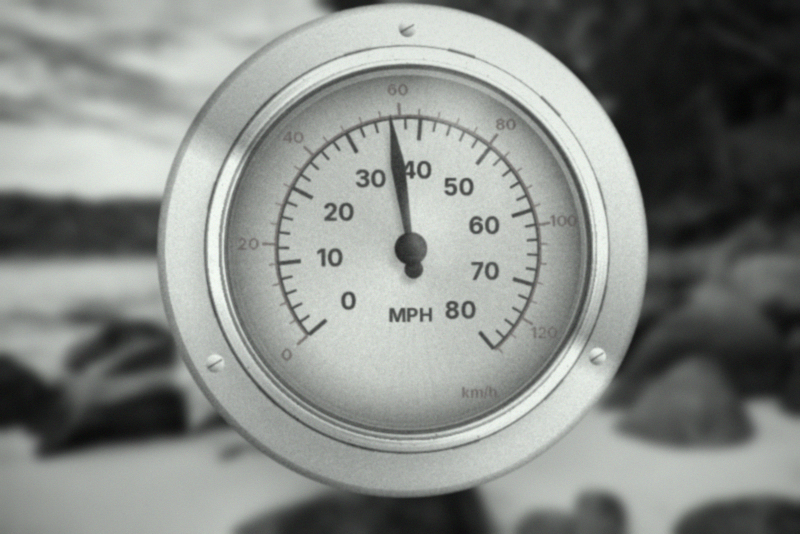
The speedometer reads 36 mph
